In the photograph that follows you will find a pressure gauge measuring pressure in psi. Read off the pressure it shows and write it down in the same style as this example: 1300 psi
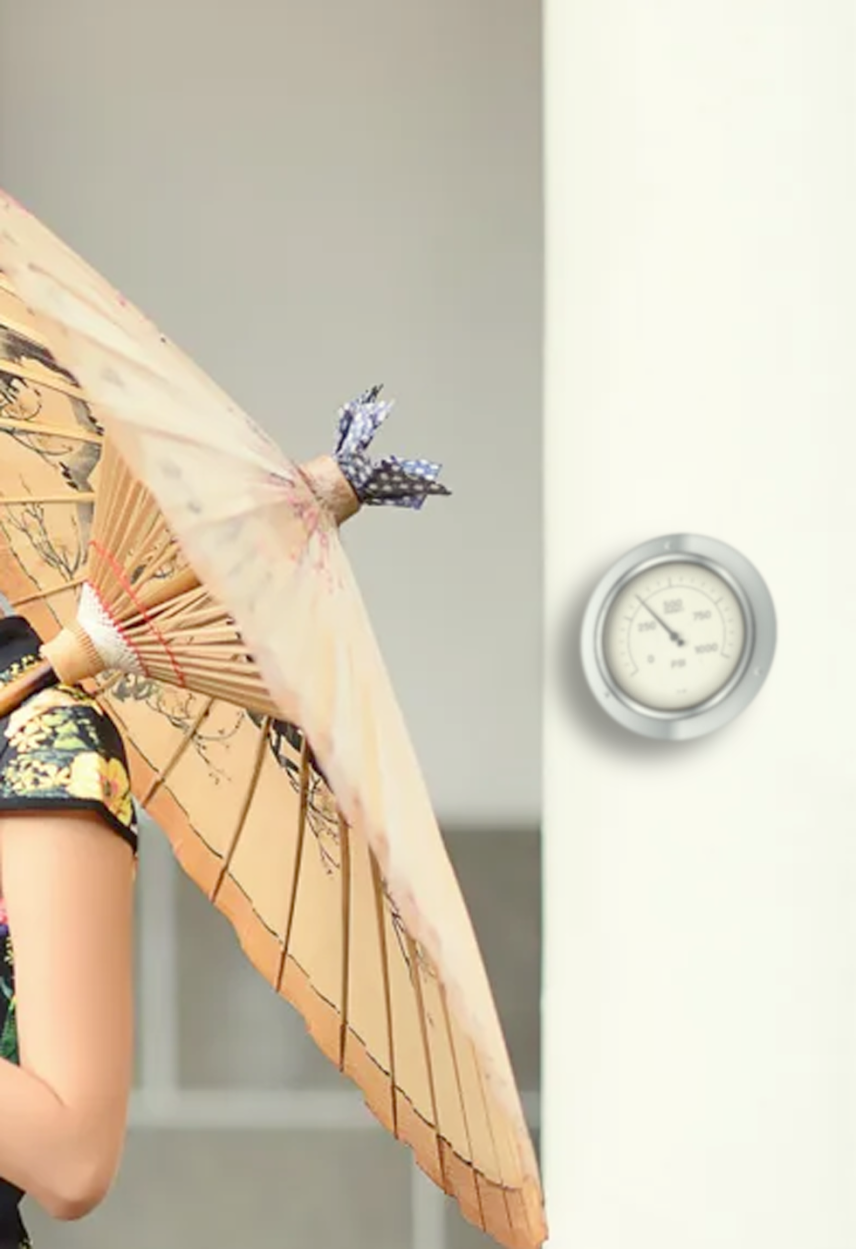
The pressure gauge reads 350 psi
